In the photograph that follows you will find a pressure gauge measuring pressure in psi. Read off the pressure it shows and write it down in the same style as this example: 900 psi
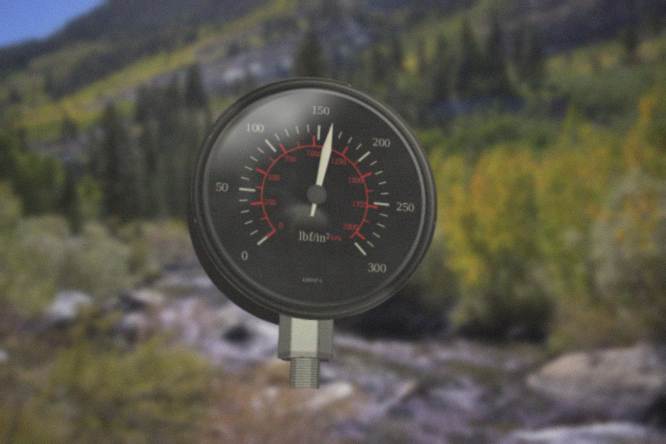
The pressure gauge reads 160 psi
